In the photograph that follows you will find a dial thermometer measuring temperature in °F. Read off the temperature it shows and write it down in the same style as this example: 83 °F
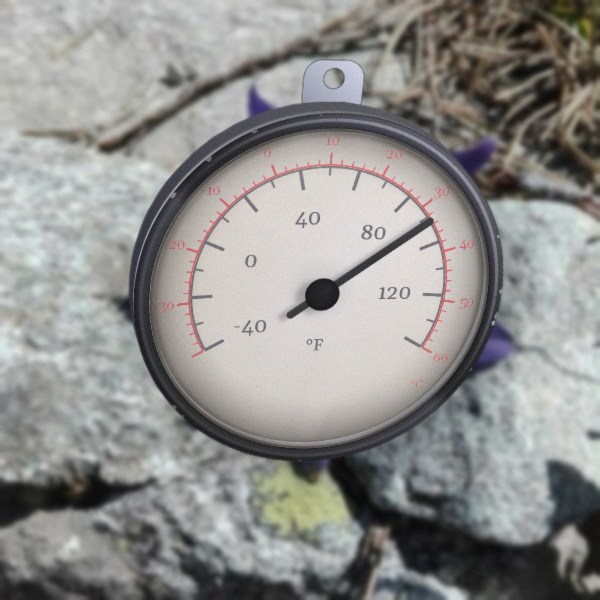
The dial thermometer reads 90 °F
